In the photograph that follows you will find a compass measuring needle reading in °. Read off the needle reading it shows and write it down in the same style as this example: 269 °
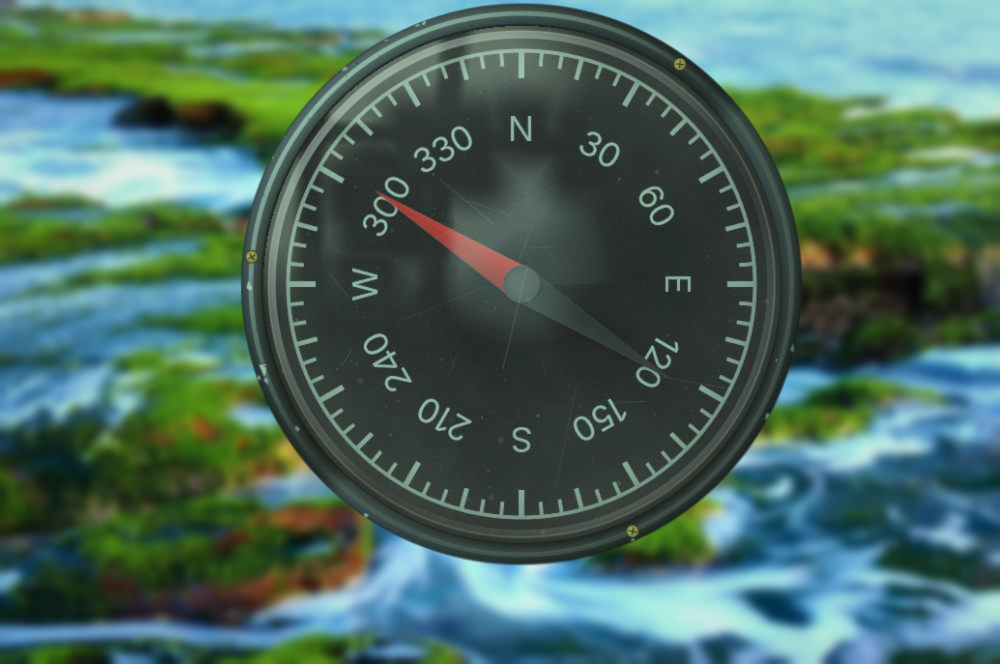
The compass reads 302.5 °
